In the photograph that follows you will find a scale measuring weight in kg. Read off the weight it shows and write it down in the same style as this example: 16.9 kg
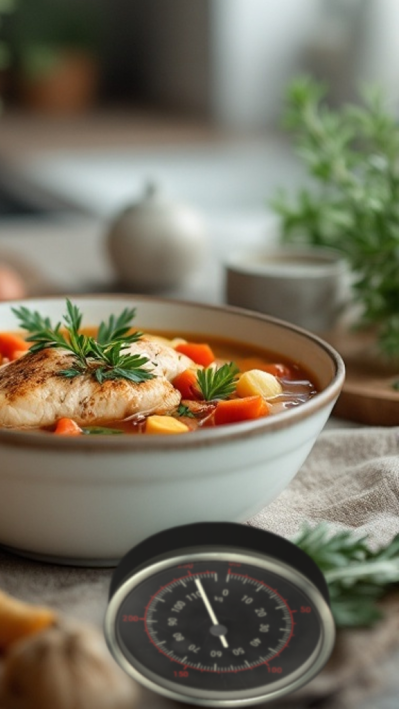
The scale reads 115 kg
